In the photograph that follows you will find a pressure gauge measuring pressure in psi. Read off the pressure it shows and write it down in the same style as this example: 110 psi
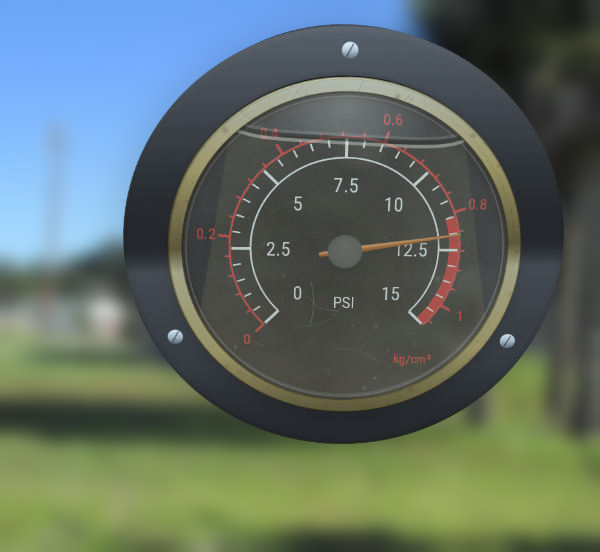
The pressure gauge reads 12 psi
